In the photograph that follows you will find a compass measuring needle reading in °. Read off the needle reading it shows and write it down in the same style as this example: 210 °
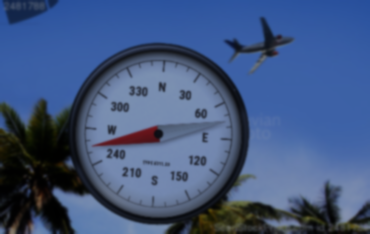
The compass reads 255 °
